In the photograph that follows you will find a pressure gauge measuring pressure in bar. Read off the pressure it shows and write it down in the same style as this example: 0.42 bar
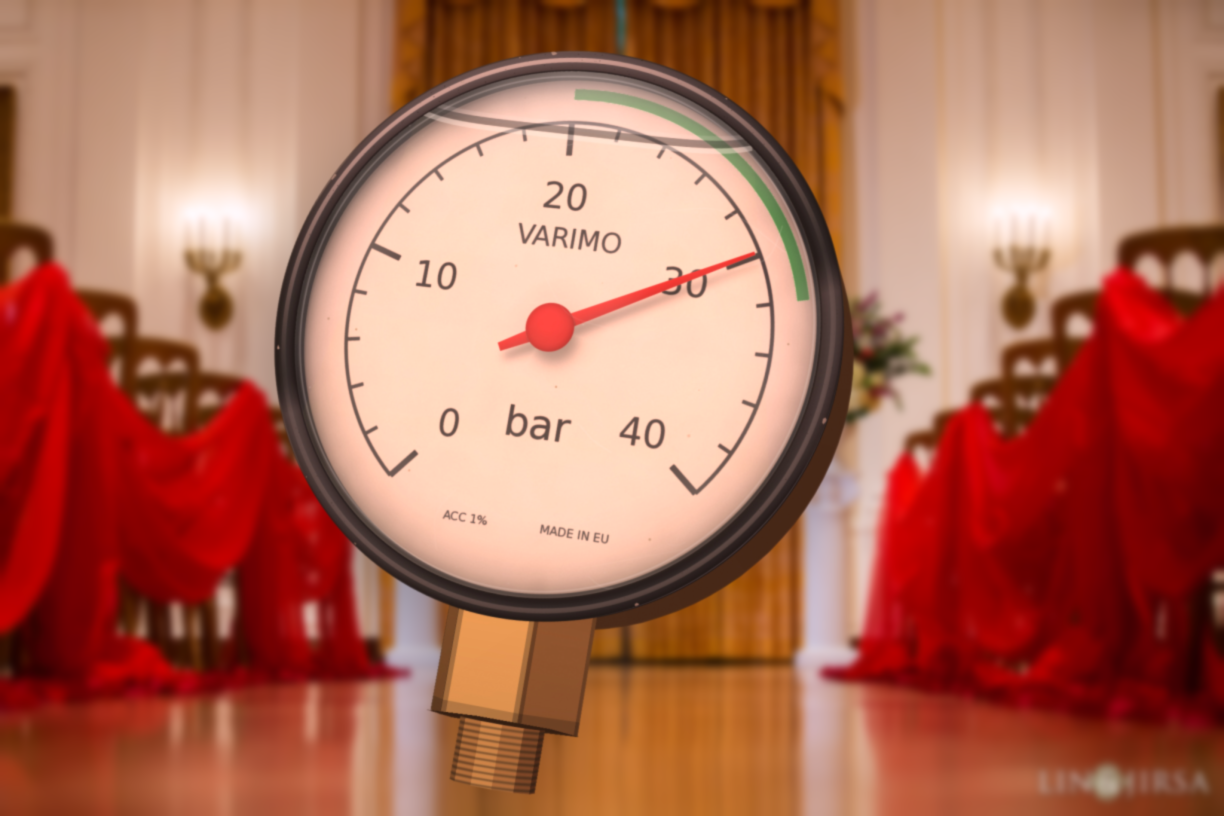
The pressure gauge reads 30 bar
